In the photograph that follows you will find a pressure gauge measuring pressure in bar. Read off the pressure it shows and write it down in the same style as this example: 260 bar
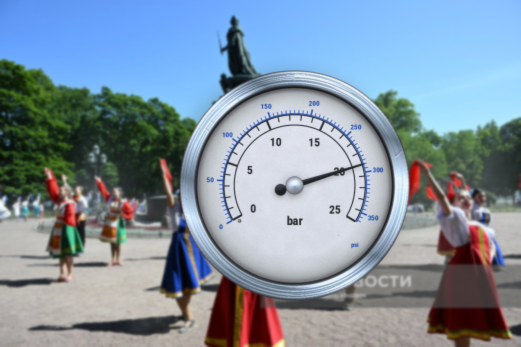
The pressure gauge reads 20 bar
